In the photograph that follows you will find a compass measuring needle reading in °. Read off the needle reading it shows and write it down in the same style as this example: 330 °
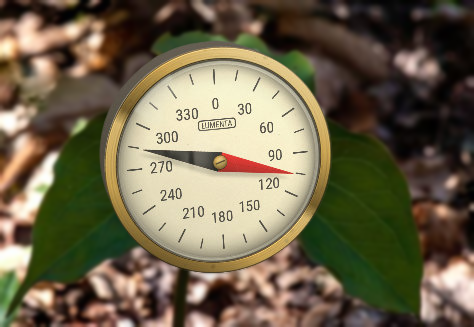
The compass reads 105 °
